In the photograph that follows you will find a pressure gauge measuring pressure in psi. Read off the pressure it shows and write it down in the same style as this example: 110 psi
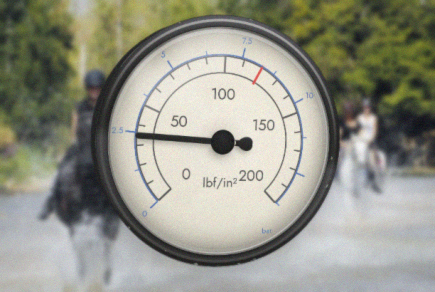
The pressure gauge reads 35 psi
